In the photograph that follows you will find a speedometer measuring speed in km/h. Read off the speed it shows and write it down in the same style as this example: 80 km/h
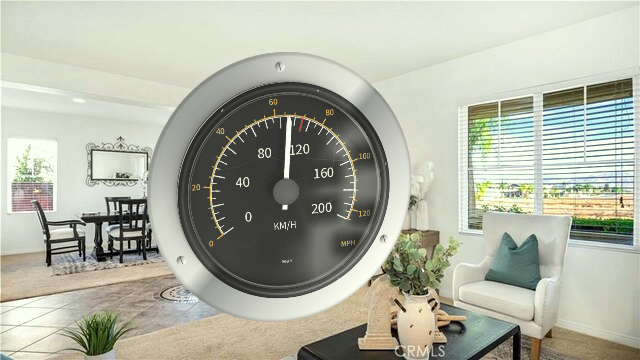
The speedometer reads 105 km/h
